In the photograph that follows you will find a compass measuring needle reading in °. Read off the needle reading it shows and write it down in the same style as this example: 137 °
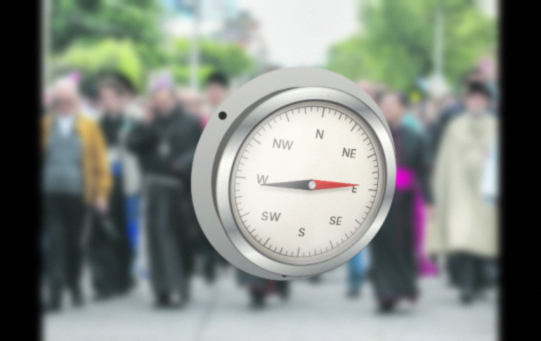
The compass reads 85 °
